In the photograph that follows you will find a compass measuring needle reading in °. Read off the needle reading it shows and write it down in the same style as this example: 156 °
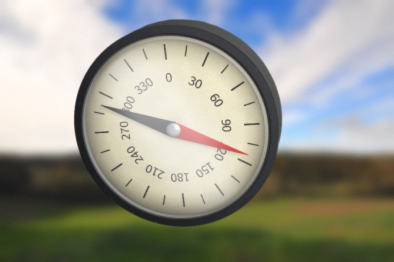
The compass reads 112.5 °
